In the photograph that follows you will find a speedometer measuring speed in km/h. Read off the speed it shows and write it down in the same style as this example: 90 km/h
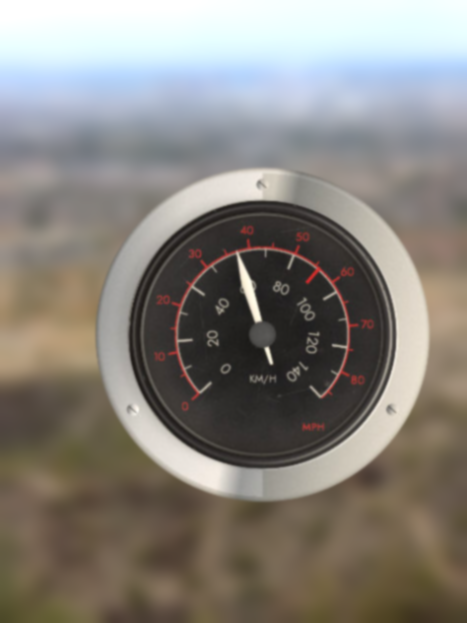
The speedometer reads 60 km/h
